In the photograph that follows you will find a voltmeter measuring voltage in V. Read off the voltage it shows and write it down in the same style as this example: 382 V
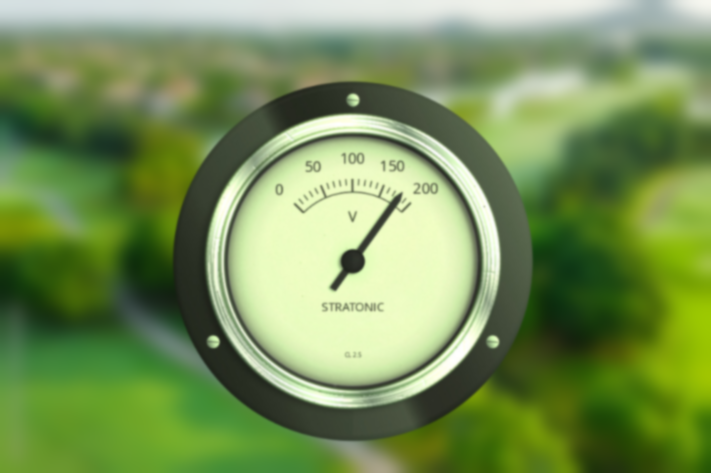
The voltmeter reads 180 V
